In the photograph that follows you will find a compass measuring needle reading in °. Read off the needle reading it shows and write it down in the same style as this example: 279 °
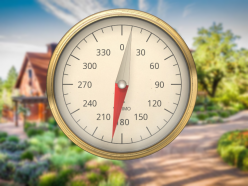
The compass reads 190 °
